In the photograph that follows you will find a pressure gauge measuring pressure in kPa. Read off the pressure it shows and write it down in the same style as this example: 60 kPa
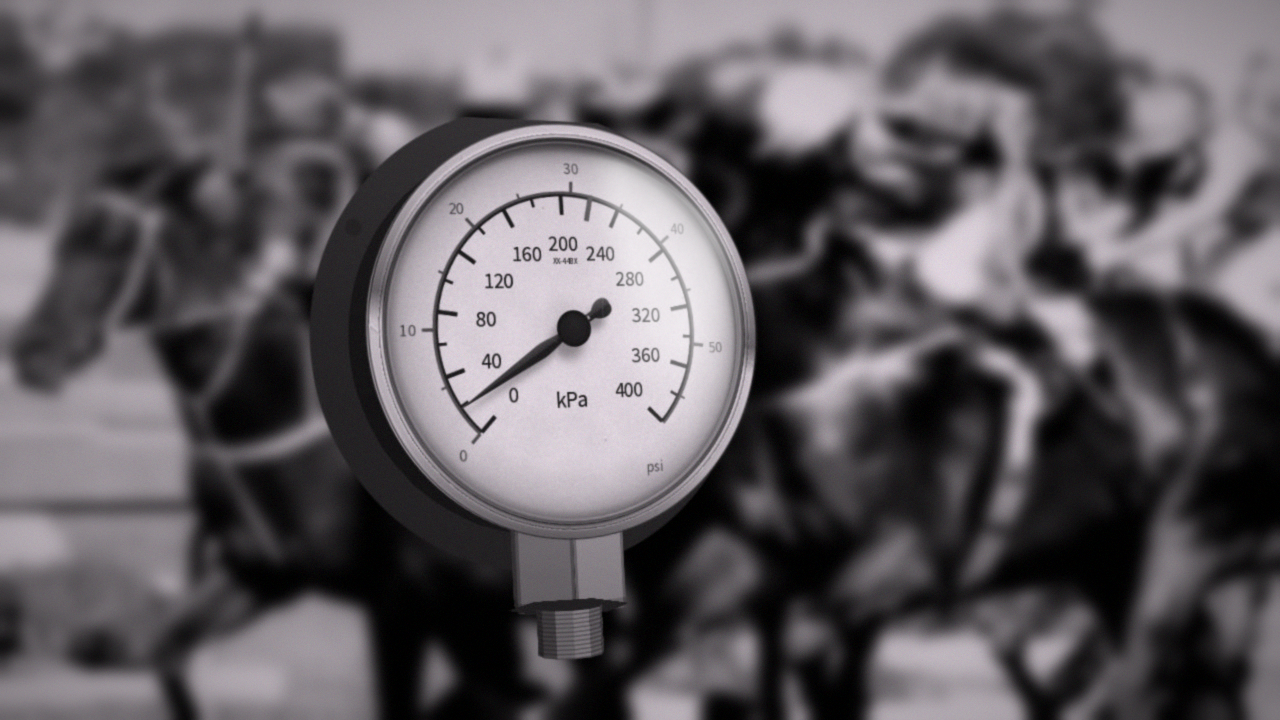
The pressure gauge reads 20 kPa
